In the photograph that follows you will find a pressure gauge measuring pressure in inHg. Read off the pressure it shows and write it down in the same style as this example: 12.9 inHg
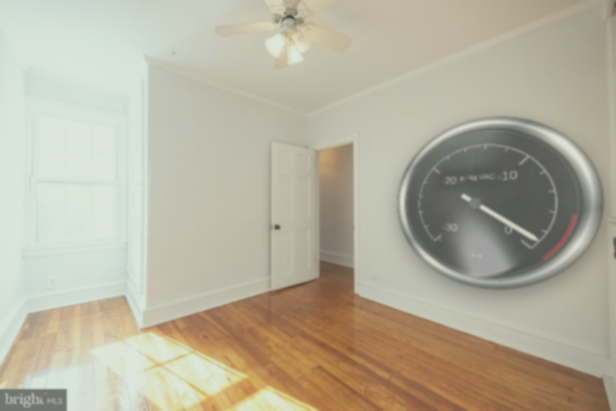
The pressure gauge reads -1 inHg
